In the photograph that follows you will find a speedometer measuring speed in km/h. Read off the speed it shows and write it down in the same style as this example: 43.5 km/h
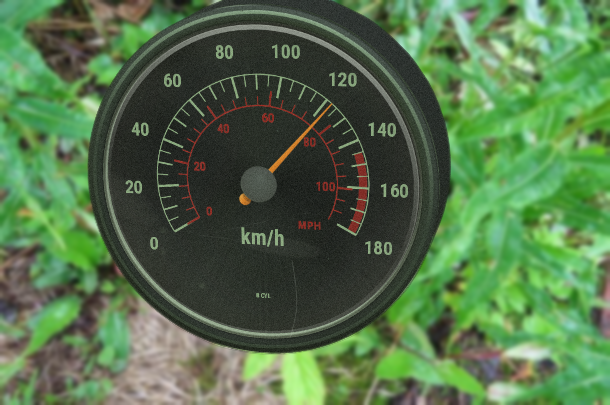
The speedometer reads 122.5 km/h
